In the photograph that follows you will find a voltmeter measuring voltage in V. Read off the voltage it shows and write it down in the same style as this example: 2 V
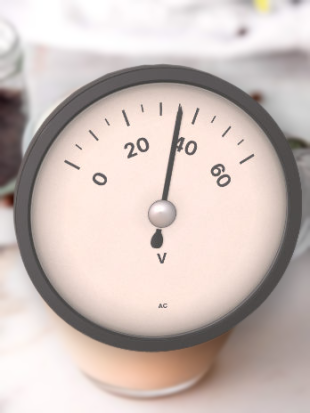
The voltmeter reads 35 V
